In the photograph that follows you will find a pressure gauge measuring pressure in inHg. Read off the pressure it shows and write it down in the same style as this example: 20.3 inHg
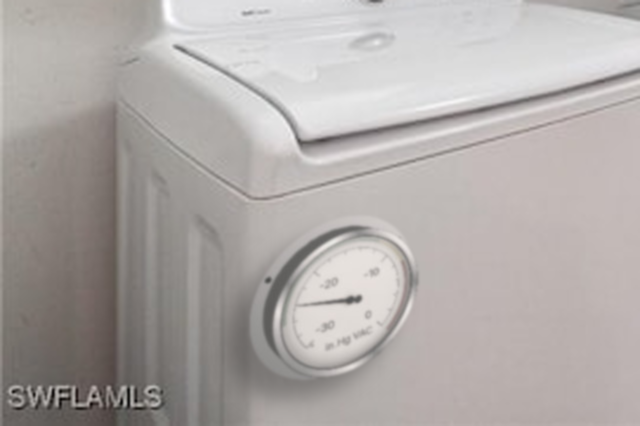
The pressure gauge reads -24 inHg
